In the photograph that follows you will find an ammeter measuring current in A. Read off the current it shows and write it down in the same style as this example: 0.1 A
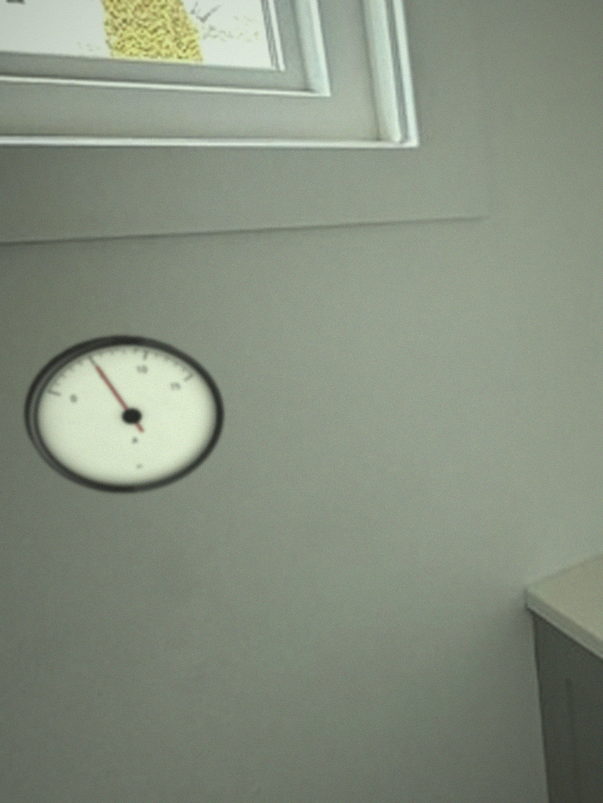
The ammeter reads 5 A
